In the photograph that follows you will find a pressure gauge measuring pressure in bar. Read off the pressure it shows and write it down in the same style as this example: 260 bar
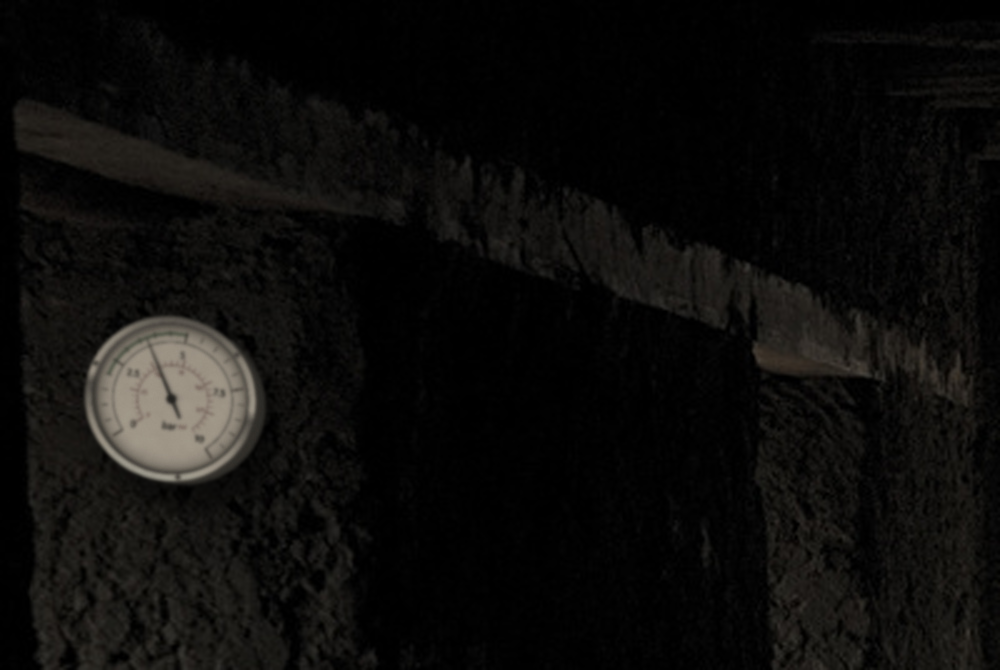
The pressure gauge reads 3.75 bar
